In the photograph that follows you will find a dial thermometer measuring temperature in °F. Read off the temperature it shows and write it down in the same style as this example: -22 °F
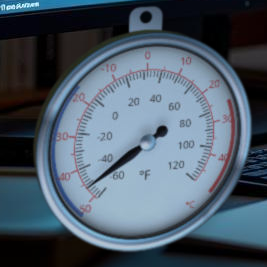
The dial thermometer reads -50 °F
